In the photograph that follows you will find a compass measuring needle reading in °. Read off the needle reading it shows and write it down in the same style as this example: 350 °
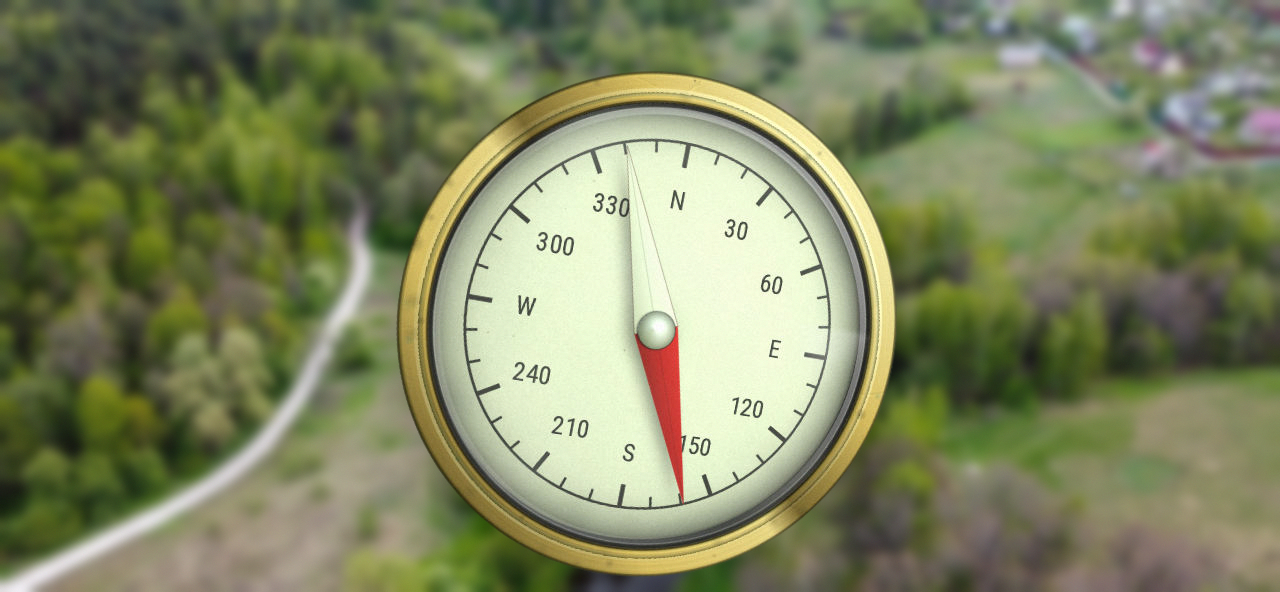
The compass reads 160 °
